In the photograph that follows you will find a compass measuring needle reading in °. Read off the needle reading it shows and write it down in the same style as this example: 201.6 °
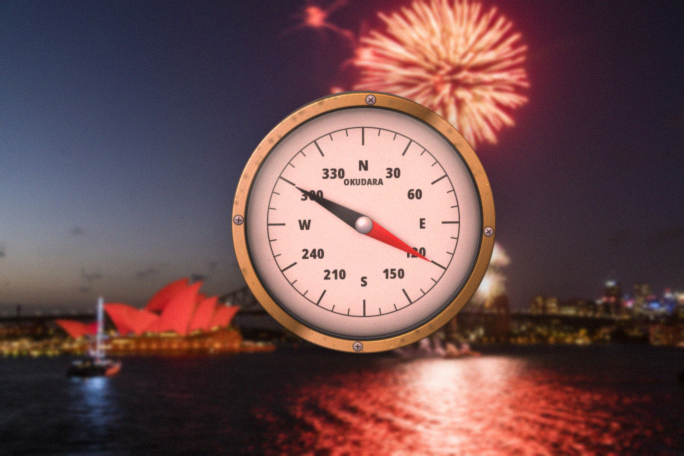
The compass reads 120 °
